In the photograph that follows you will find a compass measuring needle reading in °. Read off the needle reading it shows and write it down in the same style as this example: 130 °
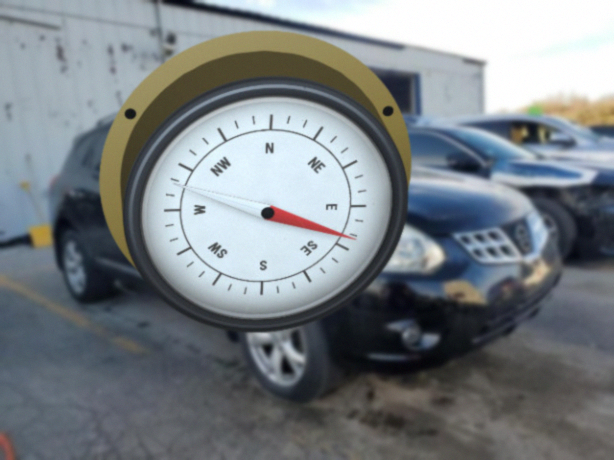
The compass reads 110 °
